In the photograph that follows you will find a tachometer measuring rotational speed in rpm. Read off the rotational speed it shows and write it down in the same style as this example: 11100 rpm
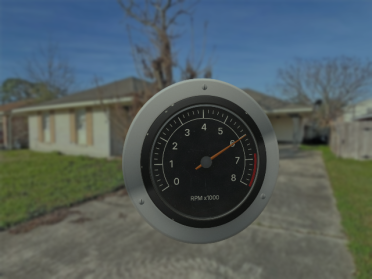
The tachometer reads 6000 rpm
